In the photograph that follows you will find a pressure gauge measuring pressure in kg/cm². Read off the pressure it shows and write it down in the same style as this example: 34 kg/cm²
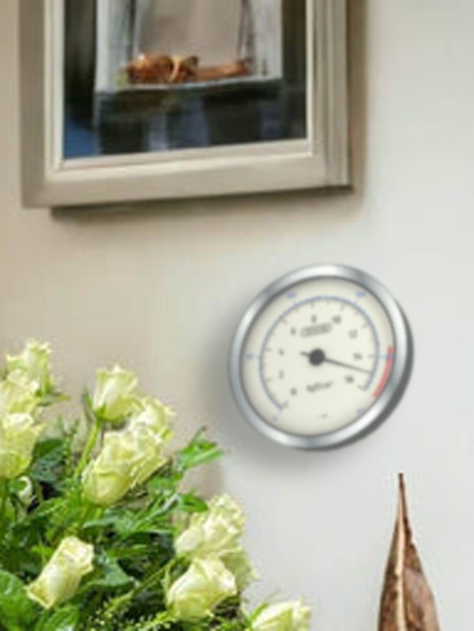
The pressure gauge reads 15 kg/cm²
